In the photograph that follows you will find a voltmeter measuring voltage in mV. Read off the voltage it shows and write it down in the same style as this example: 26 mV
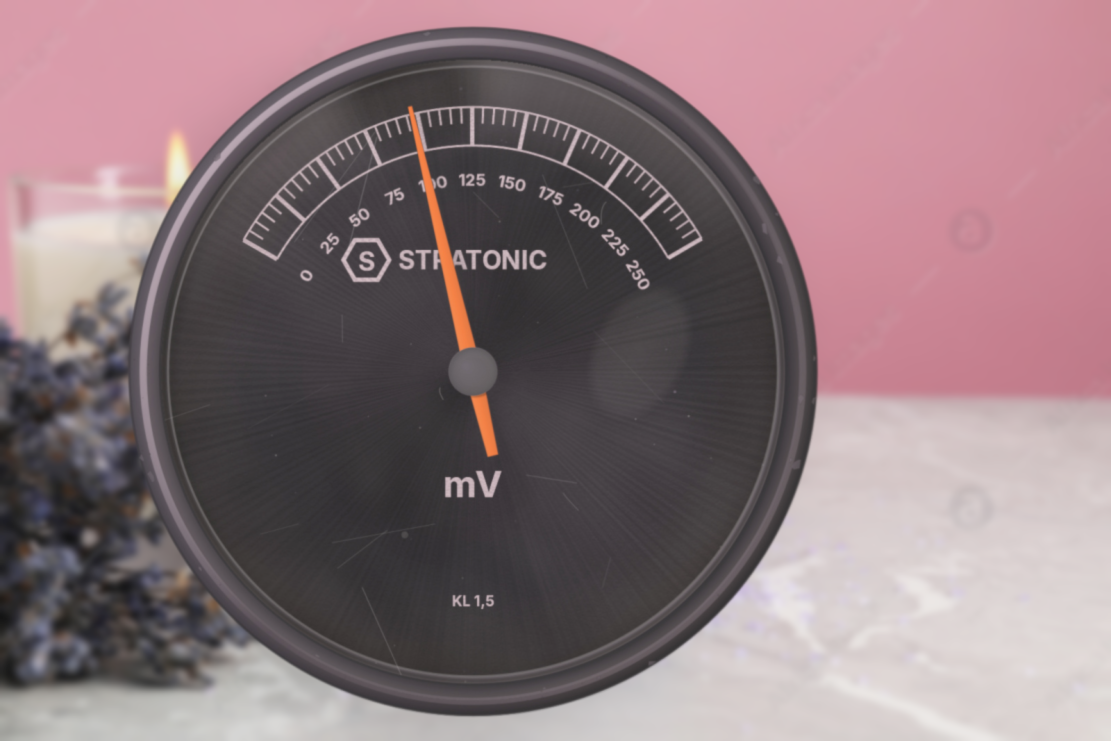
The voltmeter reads 97.5 mV
